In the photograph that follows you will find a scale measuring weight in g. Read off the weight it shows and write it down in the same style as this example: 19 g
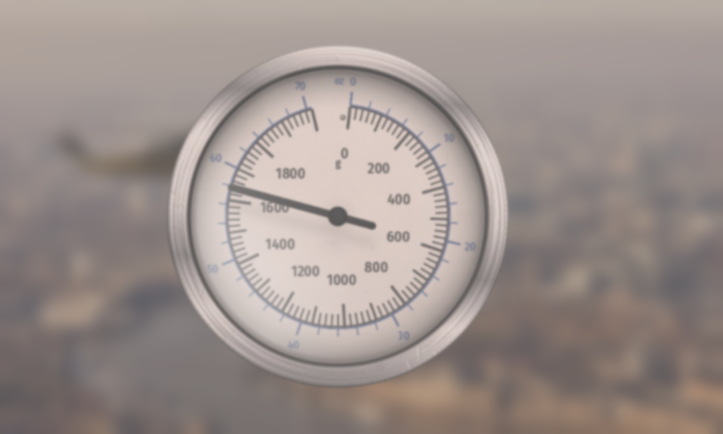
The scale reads 1640 g
